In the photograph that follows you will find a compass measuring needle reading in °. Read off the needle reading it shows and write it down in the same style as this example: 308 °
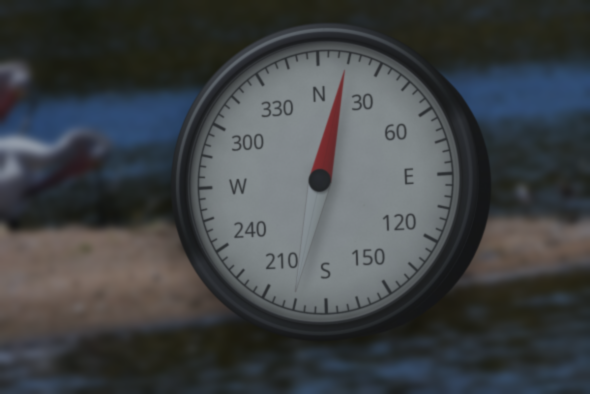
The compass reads 15 °
